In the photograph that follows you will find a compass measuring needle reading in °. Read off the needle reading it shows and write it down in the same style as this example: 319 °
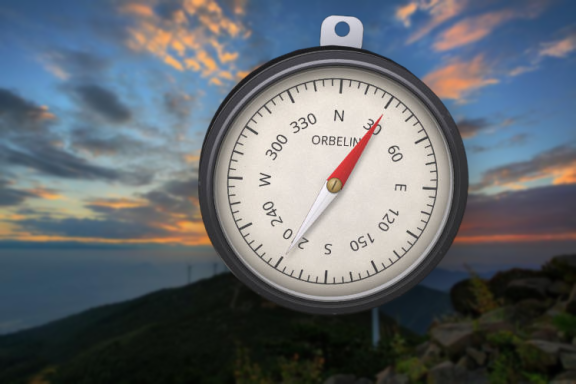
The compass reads 30 °
